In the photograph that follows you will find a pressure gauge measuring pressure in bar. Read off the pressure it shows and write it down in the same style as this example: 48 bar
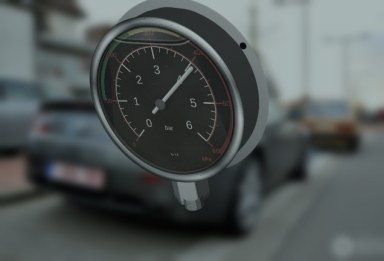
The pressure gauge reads 4.1 bar
